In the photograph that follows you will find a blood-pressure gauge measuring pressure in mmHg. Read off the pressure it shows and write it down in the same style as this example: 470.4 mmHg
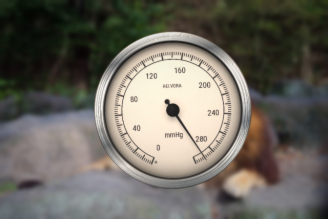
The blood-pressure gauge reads 290 mmHg
